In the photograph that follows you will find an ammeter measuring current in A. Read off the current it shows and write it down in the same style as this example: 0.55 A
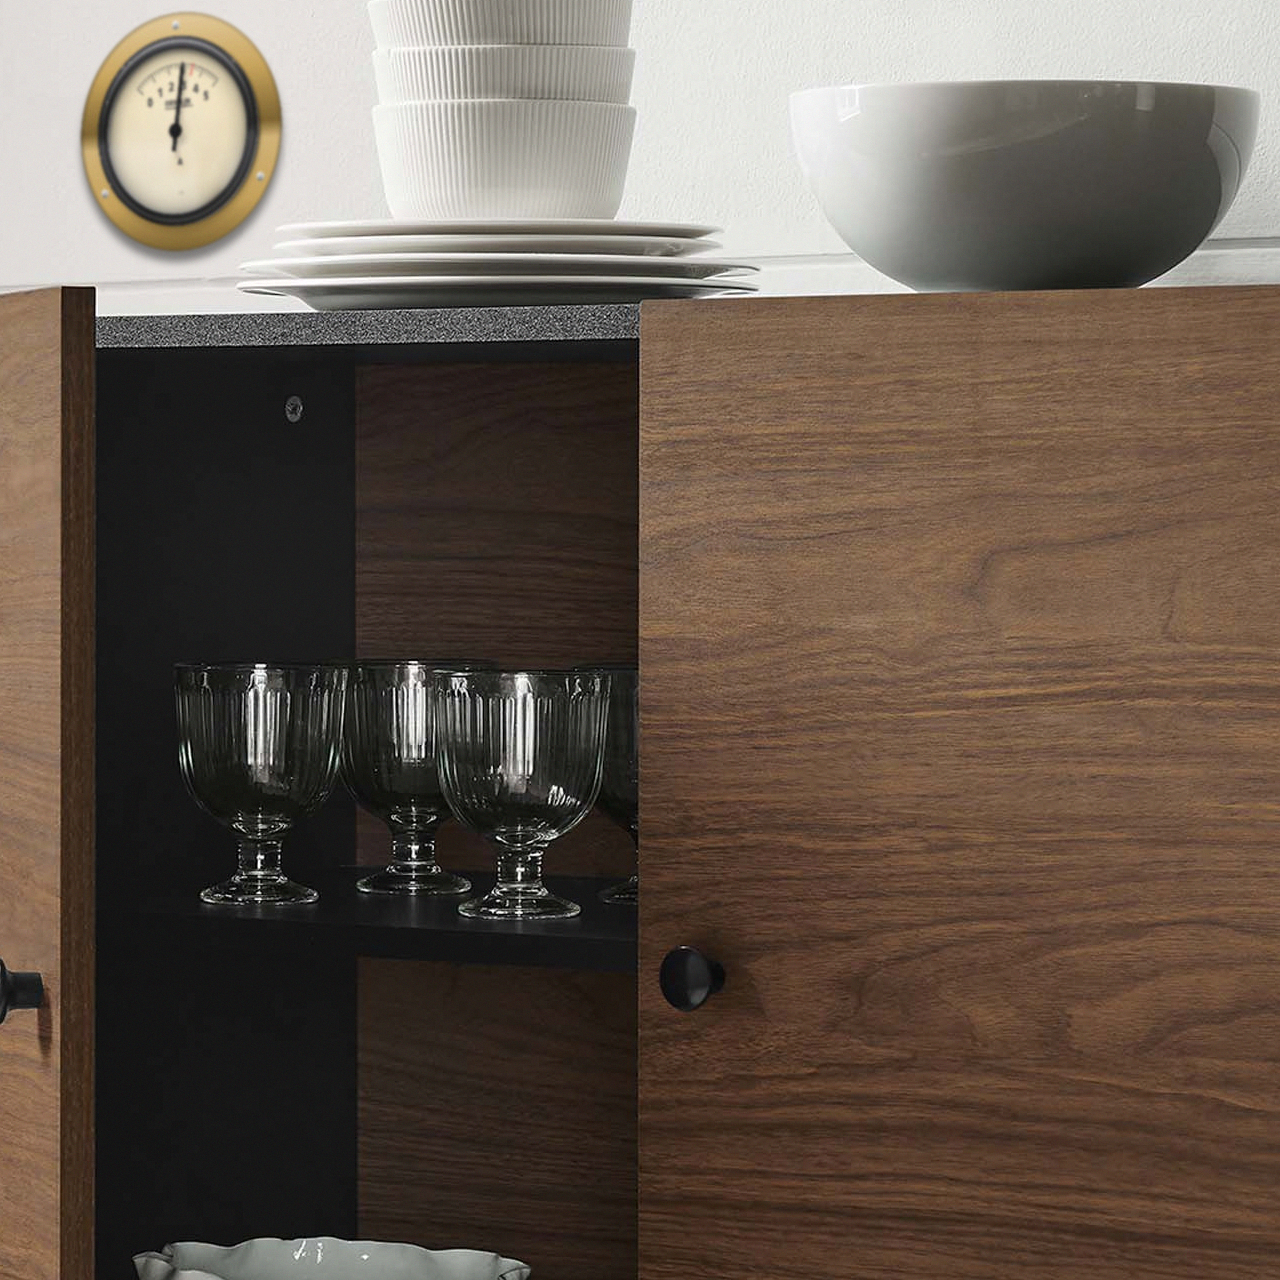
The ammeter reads 3 A
